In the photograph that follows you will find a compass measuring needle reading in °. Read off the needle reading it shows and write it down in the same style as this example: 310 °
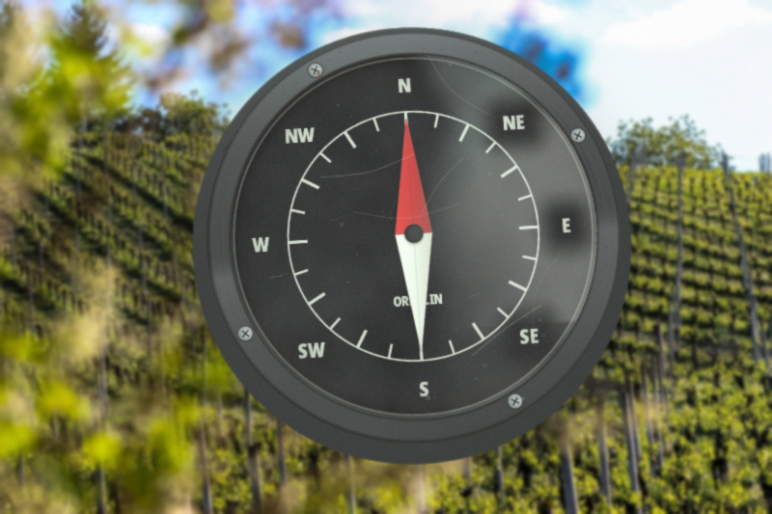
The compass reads 0 °
